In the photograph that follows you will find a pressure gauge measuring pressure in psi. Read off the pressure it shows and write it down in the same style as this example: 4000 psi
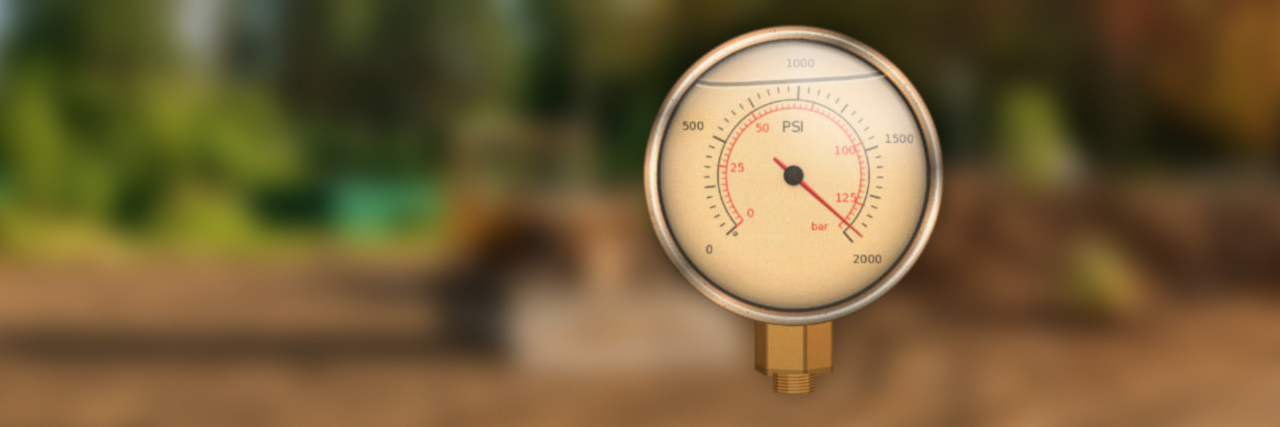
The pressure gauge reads 1950 psi
